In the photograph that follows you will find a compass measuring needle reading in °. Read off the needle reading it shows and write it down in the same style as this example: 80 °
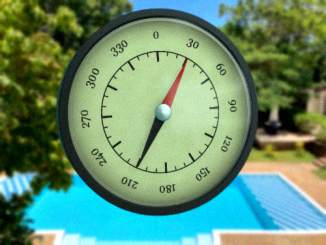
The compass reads 30 °
